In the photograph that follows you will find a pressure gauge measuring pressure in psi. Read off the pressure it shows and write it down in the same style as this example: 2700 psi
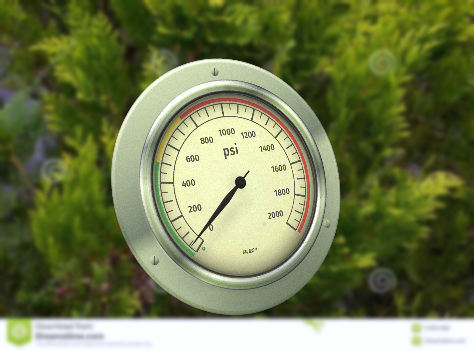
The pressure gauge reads 50 psi
